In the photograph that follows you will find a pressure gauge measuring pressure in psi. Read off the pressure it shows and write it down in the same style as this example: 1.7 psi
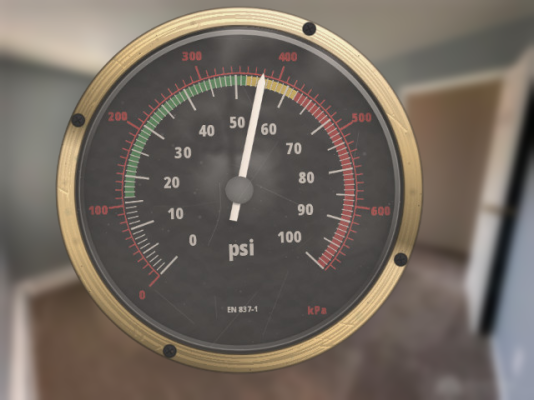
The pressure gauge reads 55 psi
